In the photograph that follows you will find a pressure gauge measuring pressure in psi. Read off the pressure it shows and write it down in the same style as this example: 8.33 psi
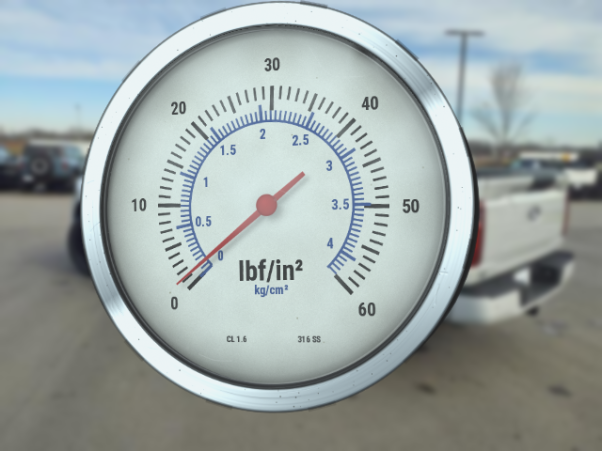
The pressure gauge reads 1 psi
